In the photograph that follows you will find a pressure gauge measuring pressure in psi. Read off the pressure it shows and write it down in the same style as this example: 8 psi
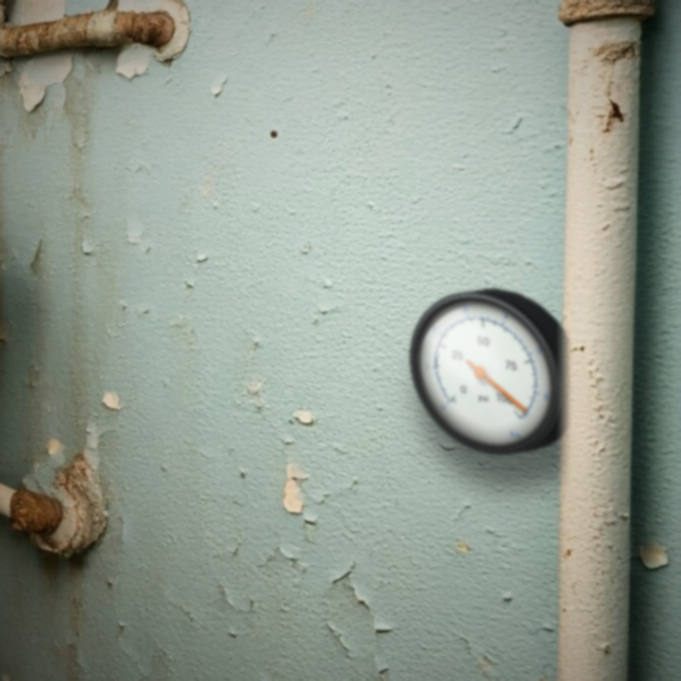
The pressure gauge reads 95 psi
